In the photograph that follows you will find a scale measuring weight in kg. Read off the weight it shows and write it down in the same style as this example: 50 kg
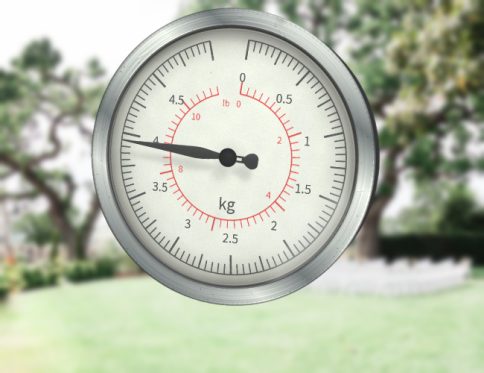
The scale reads 3.95 kg
